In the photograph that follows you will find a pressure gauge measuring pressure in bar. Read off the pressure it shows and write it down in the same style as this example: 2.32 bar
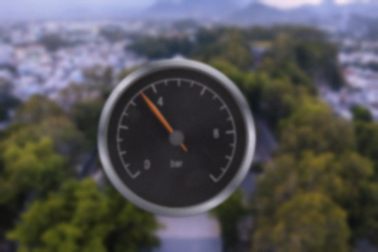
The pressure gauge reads 3.5 bar
